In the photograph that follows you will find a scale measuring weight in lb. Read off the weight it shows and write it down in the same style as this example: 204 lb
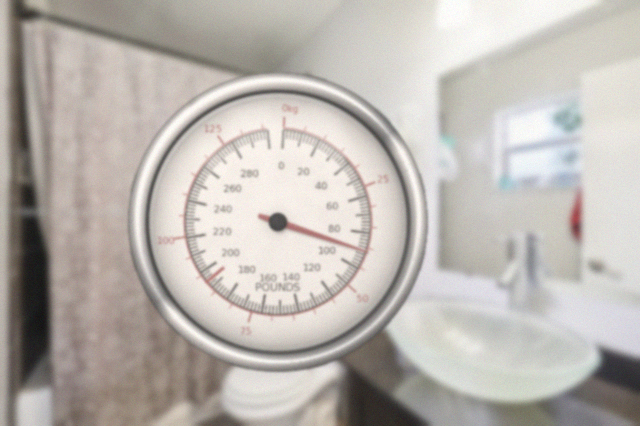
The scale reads 90 lb
